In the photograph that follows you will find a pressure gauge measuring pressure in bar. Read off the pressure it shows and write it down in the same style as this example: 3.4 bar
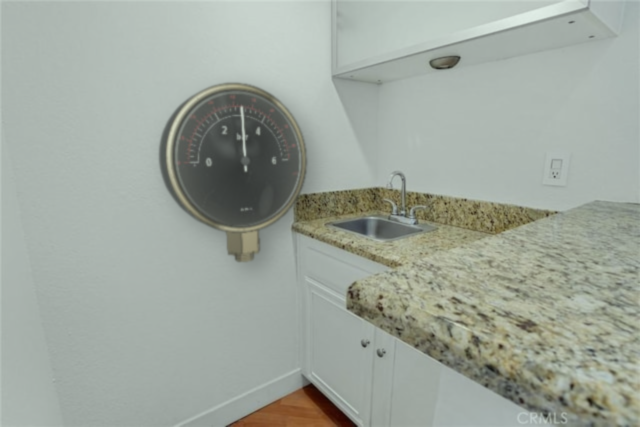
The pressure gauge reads 3 bar
